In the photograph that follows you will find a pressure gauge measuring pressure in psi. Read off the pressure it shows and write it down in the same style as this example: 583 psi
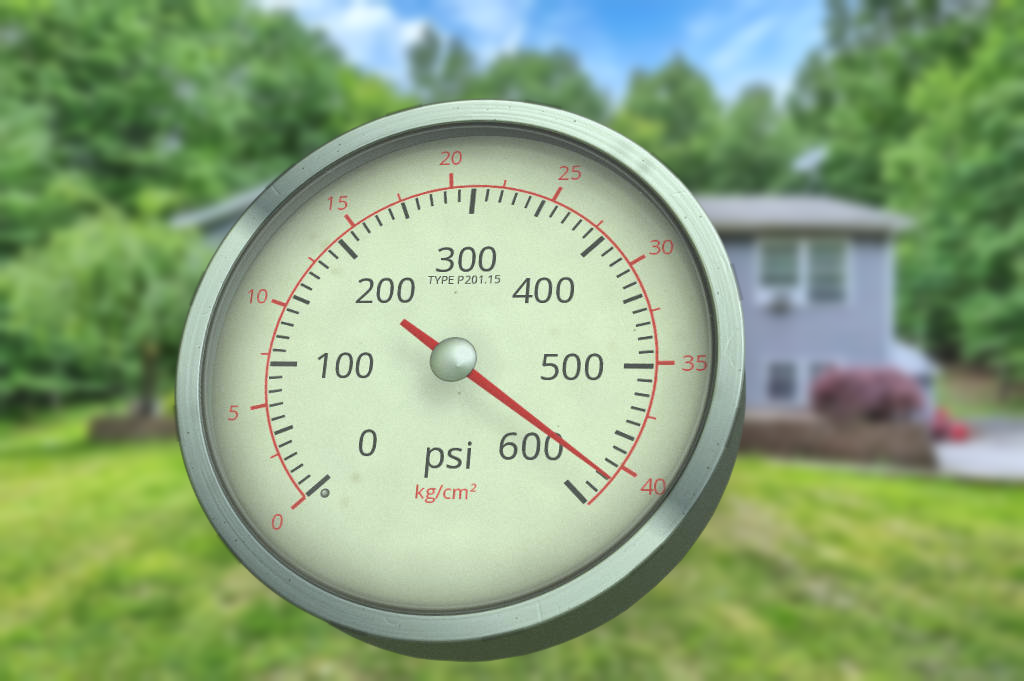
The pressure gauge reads 580 psi
